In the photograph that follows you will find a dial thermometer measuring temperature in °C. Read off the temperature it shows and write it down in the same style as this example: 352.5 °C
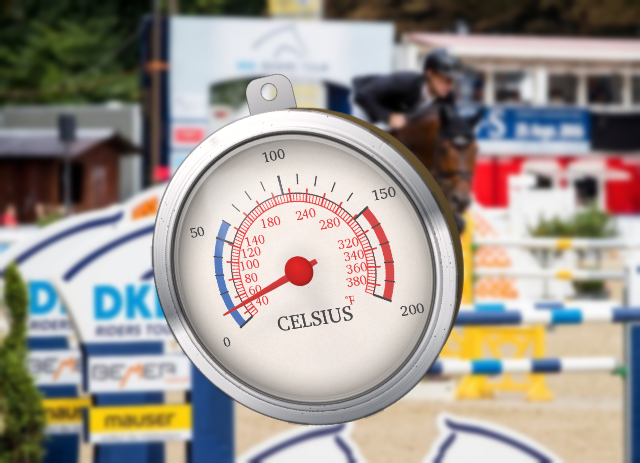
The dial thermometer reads 10 °C
